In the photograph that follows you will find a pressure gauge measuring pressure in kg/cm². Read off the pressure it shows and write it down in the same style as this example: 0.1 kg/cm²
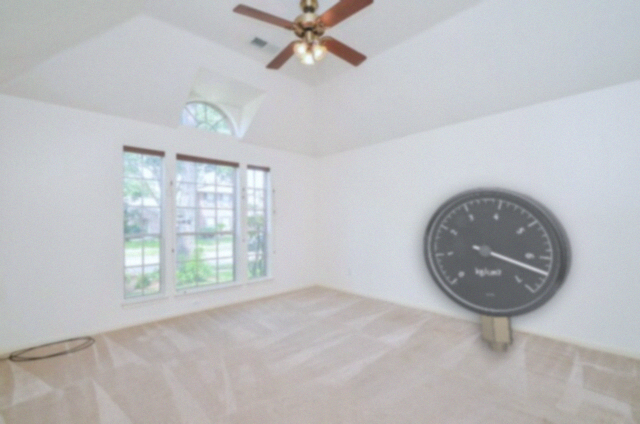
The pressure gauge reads 6.4 kg/cm²
